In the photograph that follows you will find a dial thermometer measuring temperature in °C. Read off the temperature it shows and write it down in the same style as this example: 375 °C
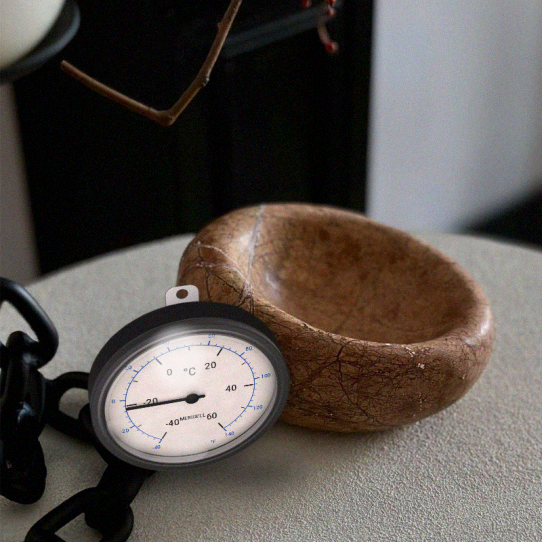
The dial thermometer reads -20 °C
